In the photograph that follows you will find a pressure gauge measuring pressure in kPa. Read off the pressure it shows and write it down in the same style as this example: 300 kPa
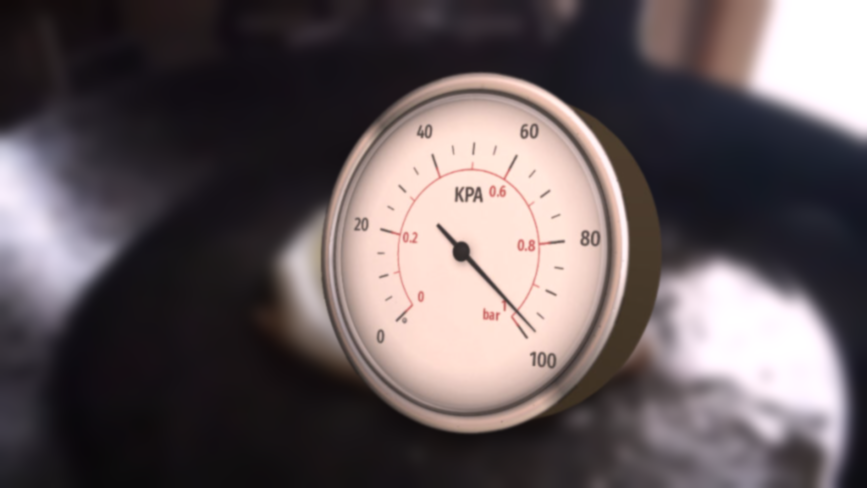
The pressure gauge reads 97.5 kPa
